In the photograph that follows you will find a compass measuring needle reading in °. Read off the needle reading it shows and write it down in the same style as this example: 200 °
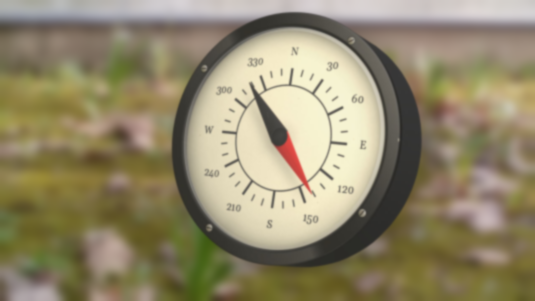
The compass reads 140 °
